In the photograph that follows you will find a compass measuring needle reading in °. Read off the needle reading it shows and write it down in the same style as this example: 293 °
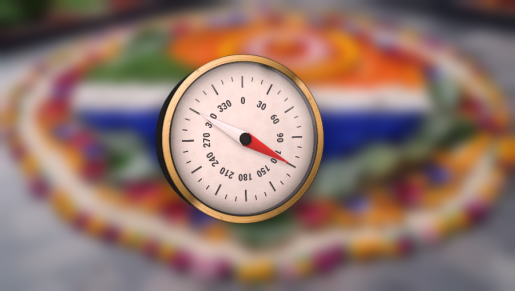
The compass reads 120 °
